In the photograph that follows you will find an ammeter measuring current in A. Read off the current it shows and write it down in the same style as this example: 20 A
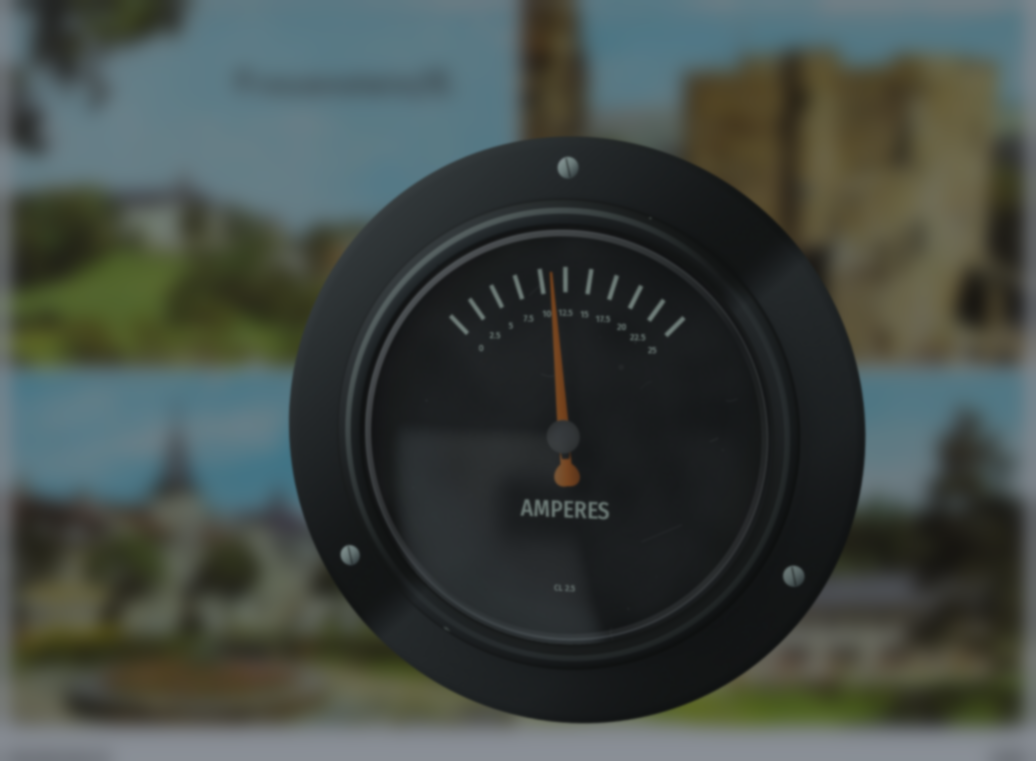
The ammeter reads 11.25 A
